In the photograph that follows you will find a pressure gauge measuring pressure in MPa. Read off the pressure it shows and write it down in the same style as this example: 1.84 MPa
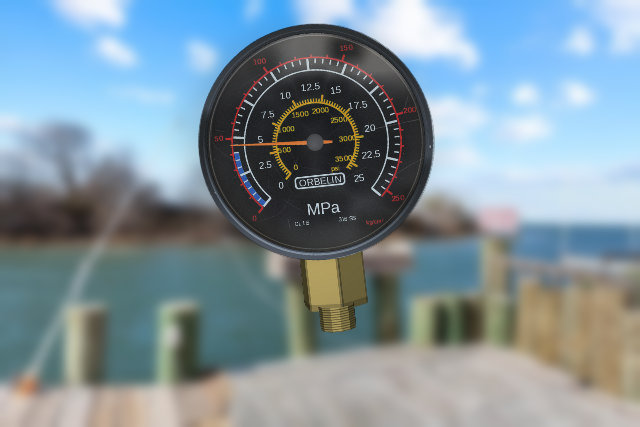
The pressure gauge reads 4.5 MPa
